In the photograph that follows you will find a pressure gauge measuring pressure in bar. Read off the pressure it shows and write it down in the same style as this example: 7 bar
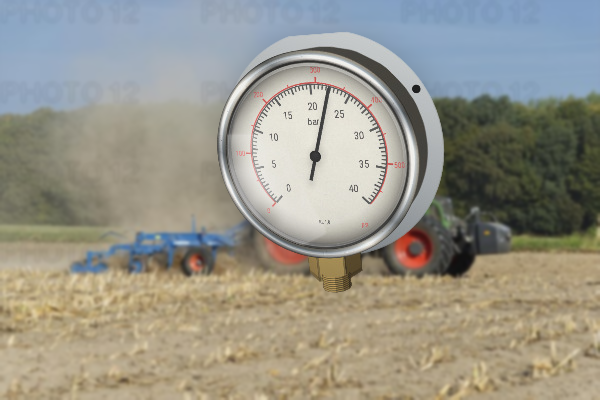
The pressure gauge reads 22.5 bar
